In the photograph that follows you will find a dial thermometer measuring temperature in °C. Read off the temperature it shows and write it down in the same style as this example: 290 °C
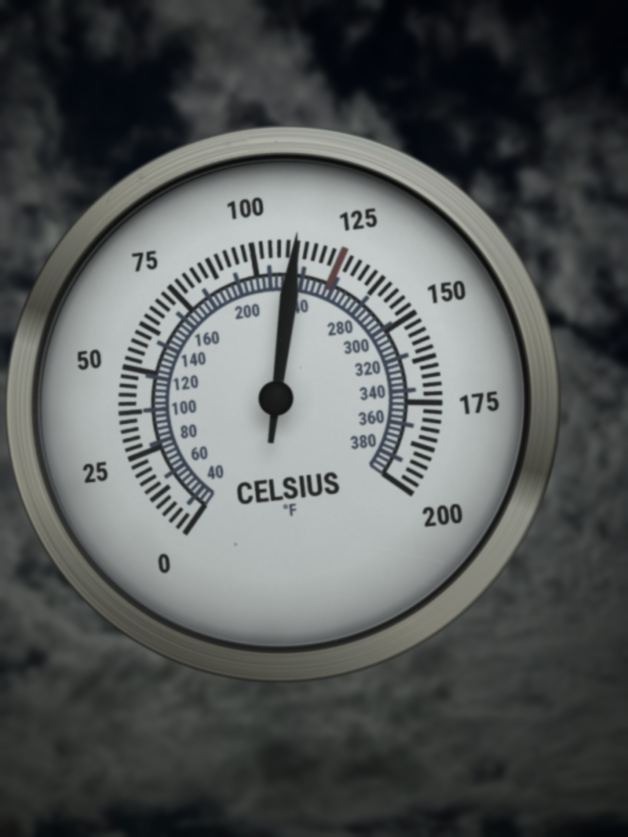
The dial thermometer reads 112.5 °C
